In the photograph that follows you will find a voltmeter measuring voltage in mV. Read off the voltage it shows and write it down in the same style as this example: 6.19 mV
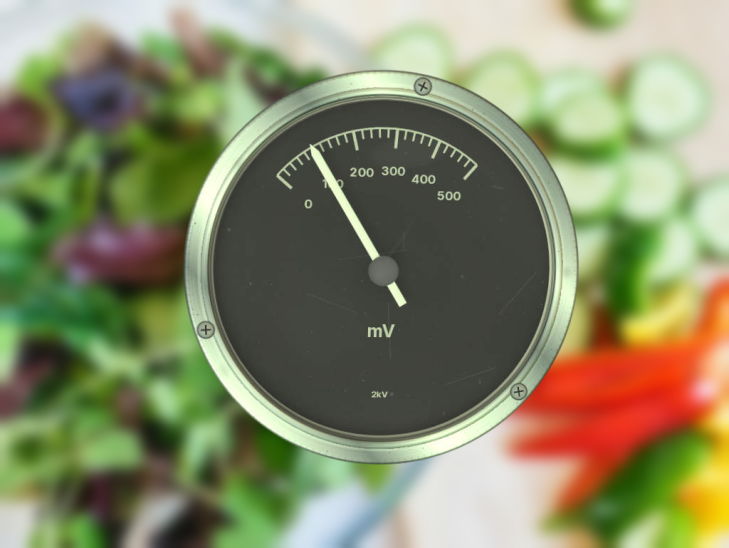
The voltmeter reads 100 mV
